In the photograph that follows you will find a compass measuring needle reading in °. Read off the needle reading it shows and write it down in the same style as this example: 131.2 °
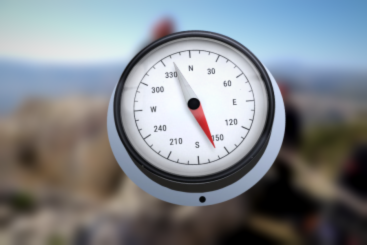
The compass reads 160 °
